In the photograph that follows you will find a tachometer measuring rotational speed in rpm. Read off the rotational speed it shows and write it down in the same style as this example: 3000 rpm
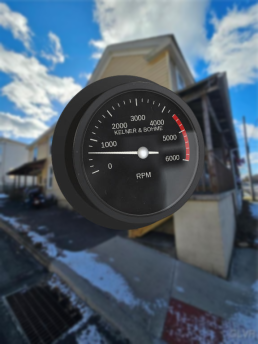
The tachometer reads 600 rpm
